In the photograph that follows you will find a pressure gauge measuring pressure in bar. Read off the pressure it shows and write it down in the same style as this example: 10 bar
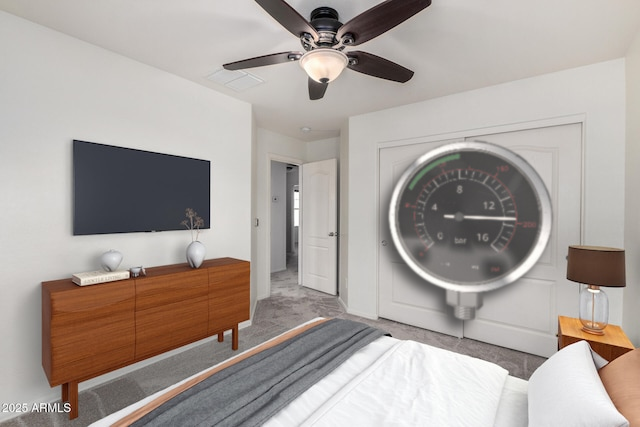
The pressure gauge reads 13.5 bar
